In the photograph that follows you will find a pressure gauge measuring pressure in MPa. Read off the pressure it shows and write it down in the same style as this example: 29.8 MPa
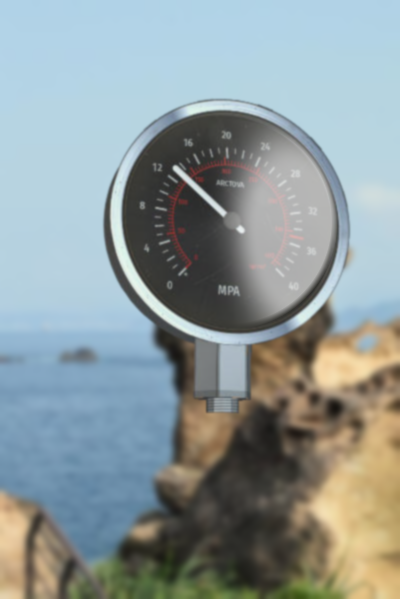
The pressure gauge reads 13 MPa
